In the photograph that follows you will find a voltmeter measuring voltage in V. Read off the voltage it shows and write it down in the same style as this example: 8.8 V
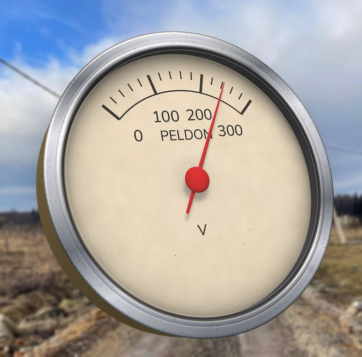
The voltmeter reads 240 V
